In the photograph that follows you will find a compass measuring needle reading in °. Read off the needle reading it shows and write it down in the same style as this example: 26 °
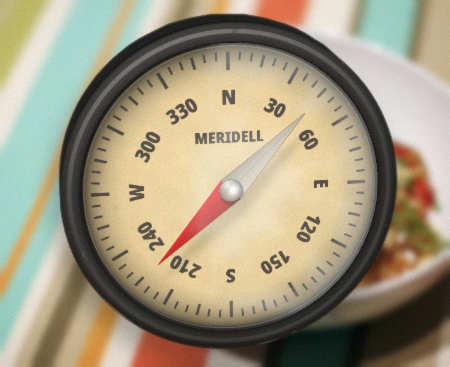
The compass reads 225 °
